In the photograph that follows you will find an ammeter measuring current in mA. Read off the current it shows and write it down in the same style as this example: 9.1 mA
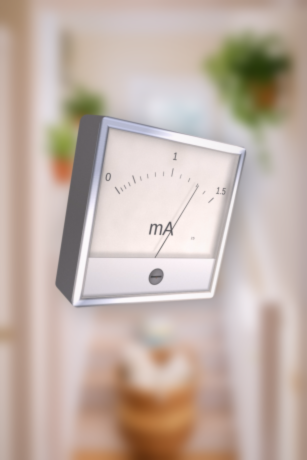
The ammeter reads 1.3 mA
